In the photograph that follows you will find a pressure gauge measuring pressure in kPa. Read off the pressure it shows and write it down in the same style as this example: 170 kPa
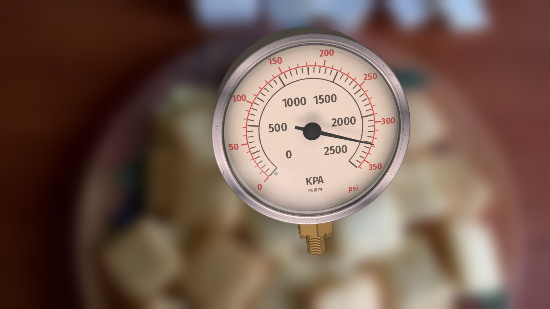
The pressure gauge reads 2250 kPa
